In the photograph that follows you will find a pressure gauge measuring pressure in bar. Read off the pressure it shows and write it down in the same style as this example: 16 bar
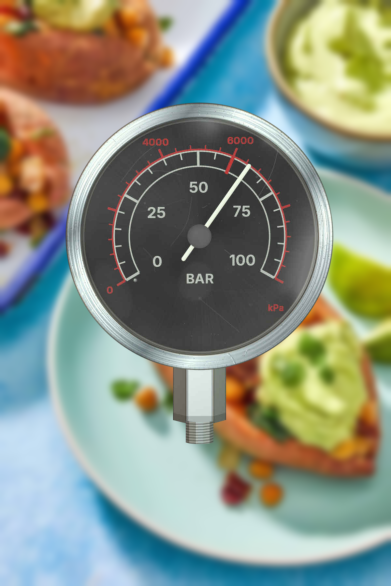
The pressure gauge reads 65 bar
